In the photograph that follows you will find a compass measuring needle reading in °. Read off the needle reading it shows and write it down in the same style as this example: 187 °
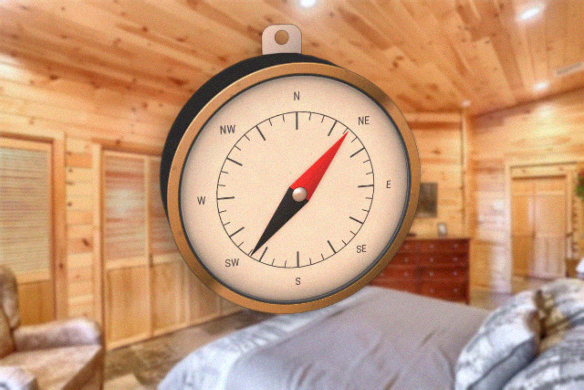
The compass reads 40 °
